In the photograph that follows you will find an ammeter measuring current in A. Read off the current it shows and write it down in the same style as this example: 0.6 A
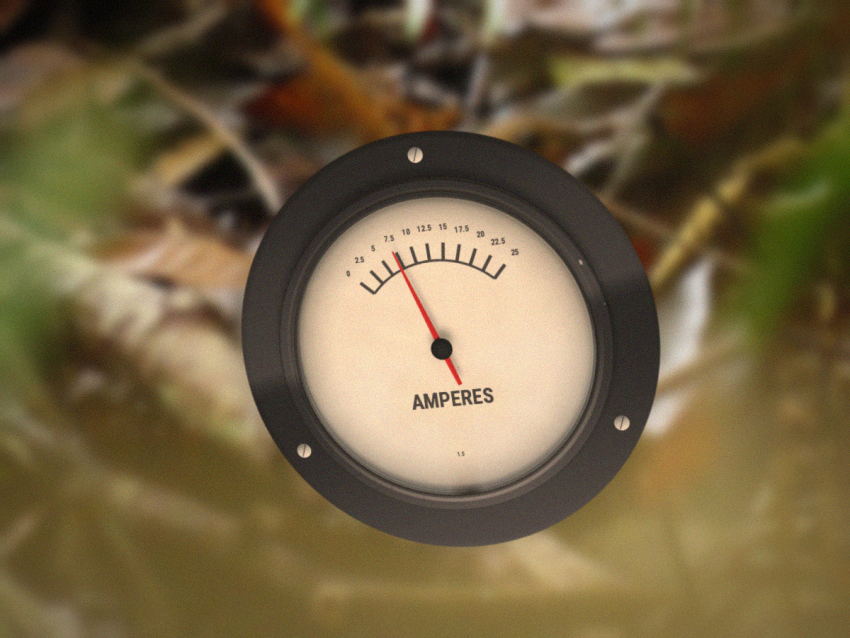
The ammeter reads 7.5 A
